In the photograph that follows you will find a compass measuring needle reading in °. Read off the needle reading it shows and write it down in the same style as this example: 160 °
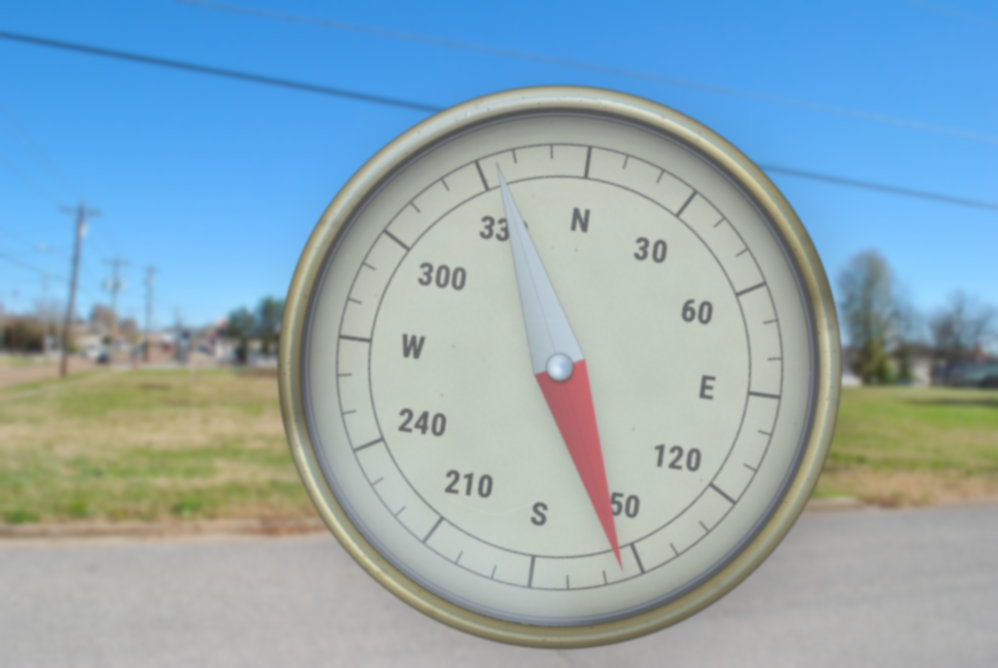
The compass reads 155 °
